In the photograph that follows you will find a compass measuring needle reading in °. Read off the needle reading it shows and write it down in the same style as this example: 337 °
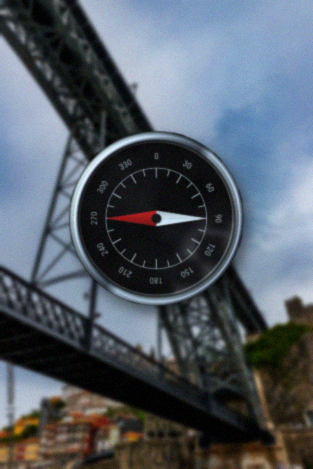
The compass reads 270 °
